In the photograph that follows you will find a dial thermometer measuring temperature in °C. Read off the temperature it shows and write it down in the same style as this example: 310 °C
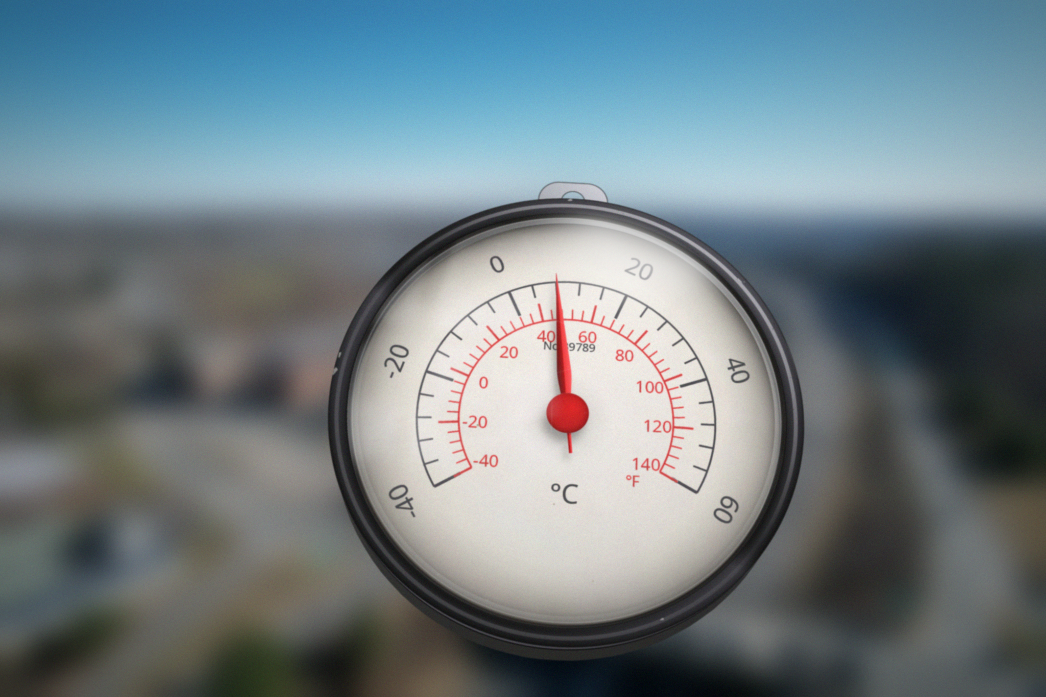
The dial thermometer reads 8 °C
